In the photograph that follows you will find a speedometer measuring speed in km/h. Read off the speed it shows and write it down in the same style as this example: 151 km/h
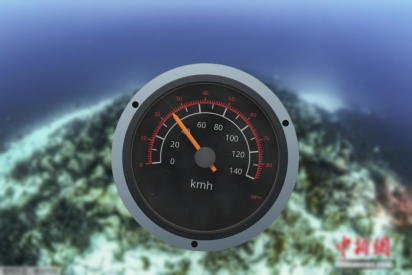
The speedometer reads 40 km/h
